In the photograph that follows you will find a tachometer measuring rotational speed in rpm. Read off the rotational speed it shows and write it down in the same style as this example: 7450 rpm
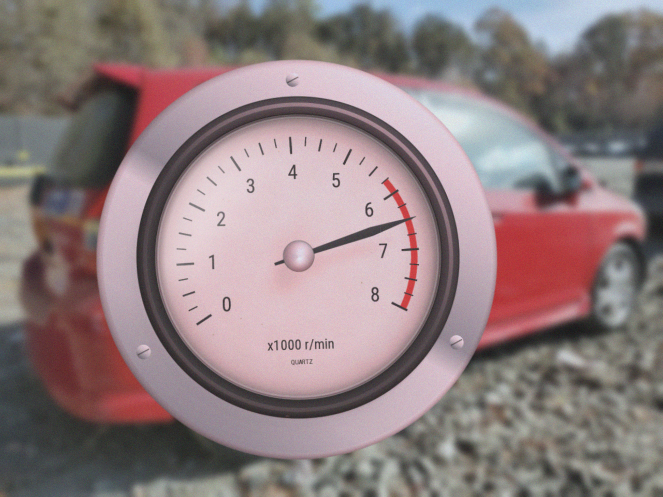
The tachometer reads 6500 rpm
